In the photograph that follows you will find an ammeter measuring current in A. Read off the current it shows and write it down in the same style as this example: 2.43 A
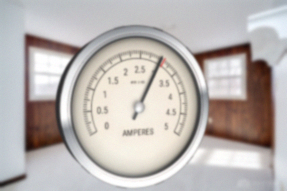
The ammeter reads 3 A
